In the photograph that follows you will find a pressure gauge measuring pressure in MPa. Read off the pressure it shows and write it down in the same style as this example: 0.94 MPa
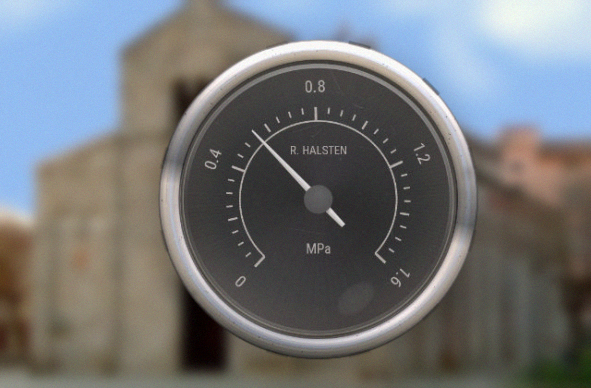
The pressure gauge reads 0.55 MPa
